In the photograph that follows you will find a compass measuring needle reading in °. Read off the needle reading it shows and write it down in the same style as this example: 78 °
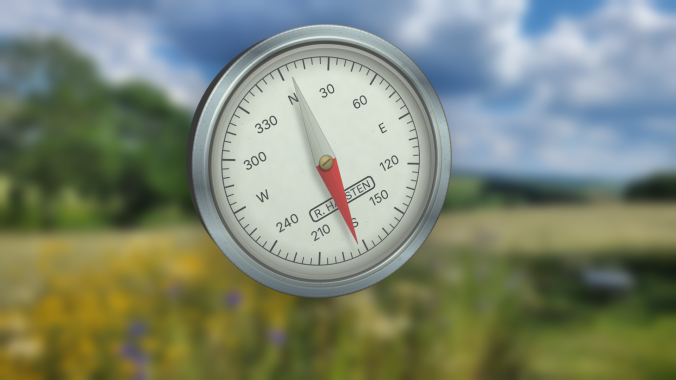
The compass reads 185 °
